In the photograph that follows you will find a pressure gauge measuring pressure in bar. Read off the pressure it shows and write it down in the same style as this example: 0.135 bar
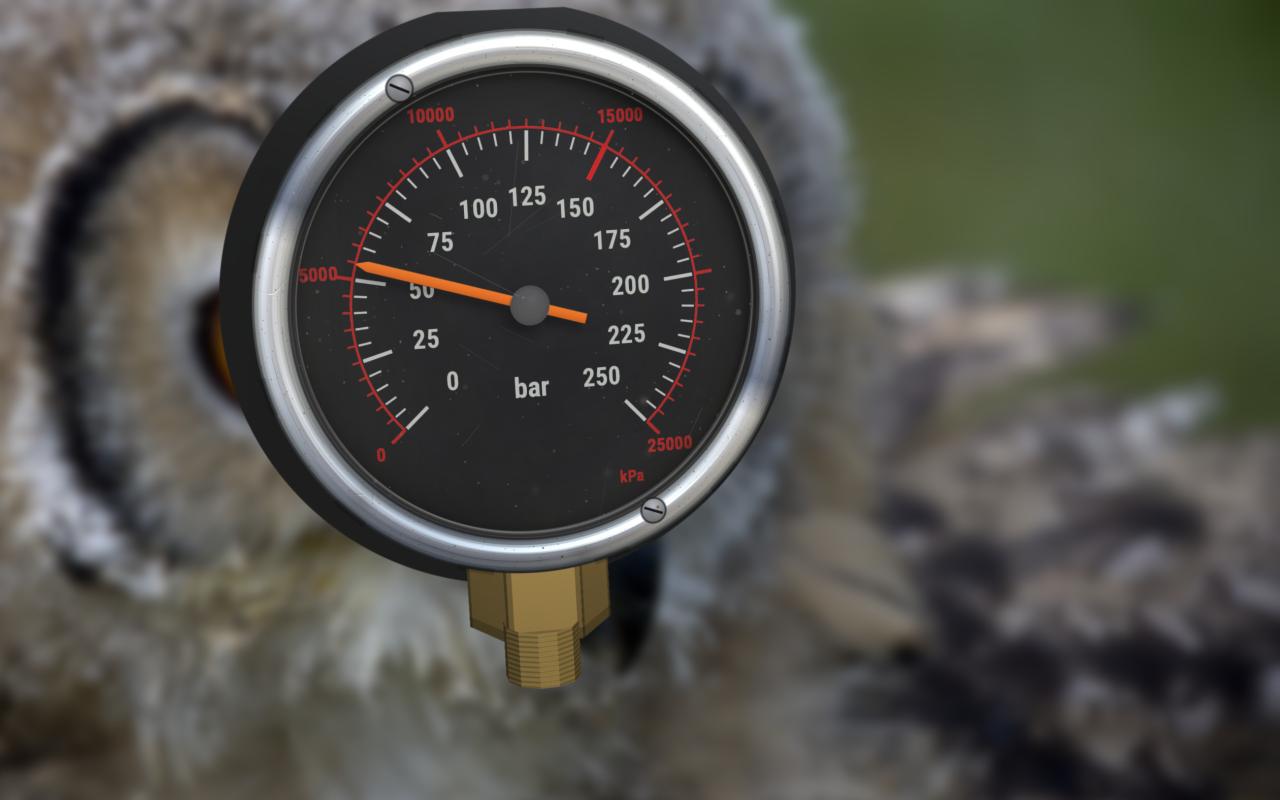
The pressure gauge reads 55 bar
